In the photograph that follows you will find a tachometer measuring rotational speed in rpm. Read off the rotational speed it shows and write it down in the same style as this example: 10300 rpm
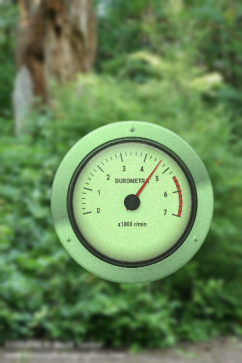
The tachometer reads 4600 rpm
